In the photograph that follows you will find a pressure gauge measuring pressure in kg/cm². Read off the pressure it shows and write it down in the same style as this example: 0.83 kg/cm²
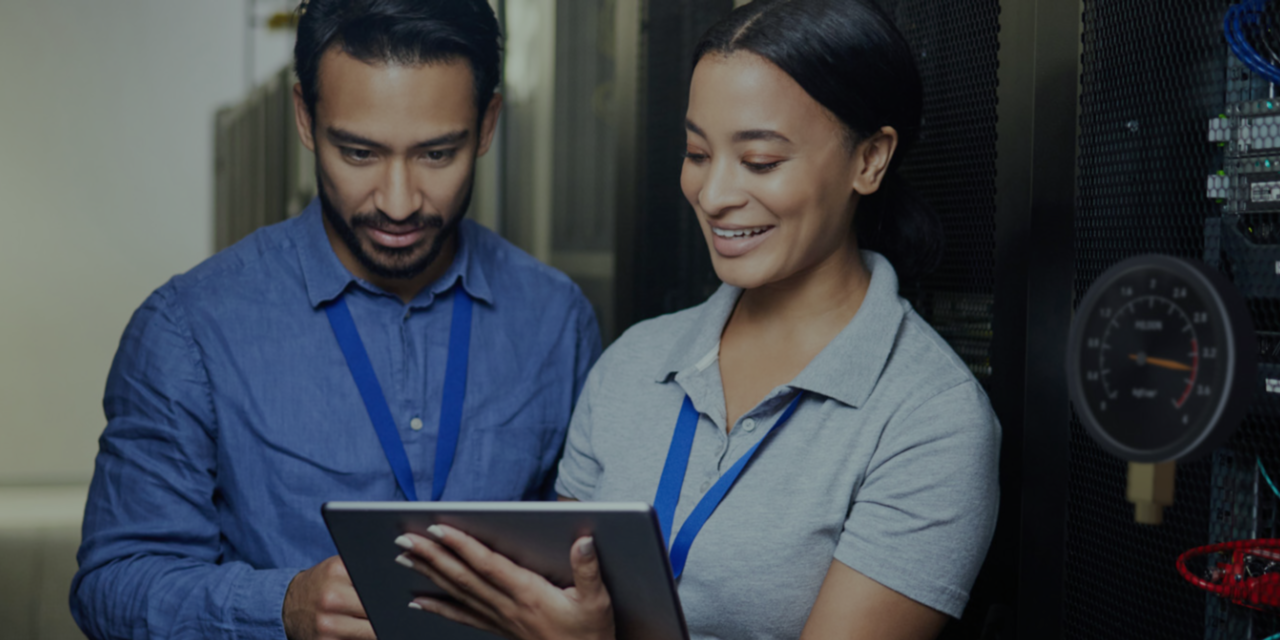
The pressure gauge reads 3.4 kg/cm²
